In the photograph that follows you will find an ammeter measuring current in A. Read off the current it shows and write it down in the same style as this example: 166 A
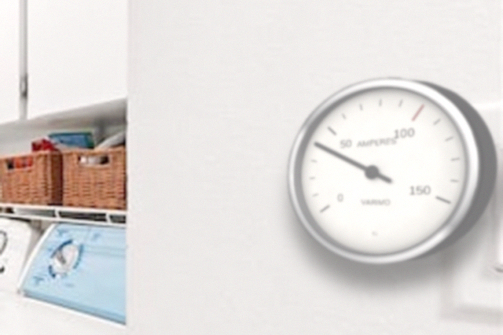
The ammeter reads 40 A
